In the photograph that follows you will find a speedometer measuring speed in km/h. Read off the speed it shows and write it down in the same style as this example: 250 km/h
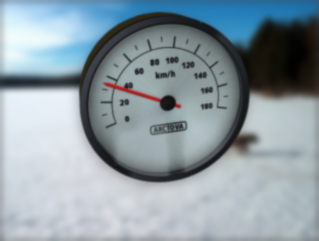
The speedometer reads 35 km/h
